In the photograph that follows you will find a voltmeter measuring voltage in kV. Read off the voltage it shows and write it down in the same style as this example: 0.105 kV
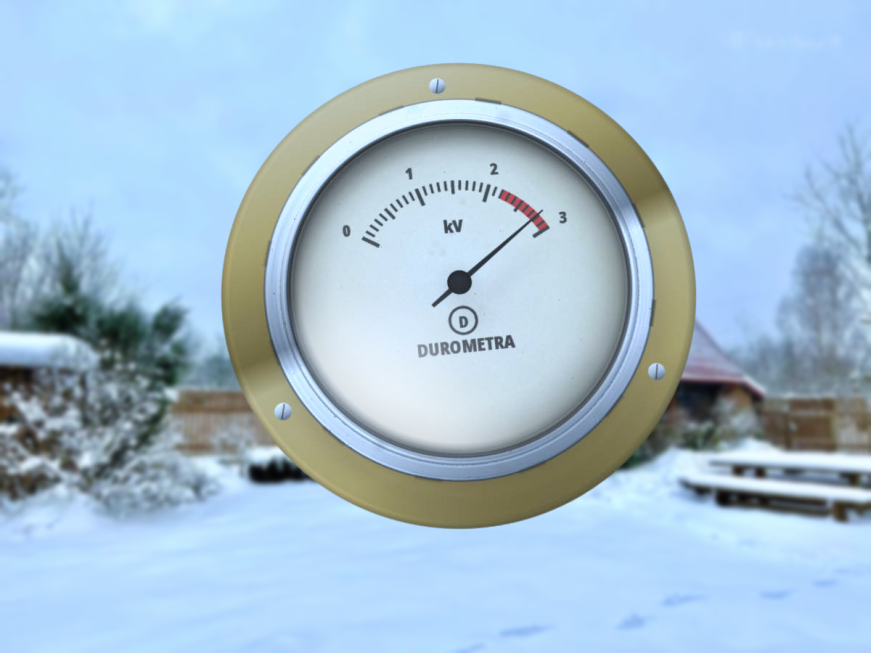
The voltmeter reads 2.8 kV
